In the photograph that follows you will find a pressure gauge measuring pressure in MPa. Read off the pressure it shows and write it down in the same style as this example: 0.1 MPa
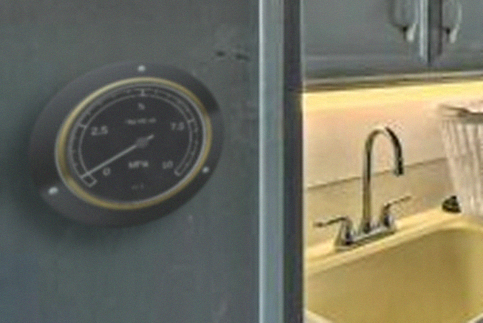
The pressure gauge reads 0.5 MPa
